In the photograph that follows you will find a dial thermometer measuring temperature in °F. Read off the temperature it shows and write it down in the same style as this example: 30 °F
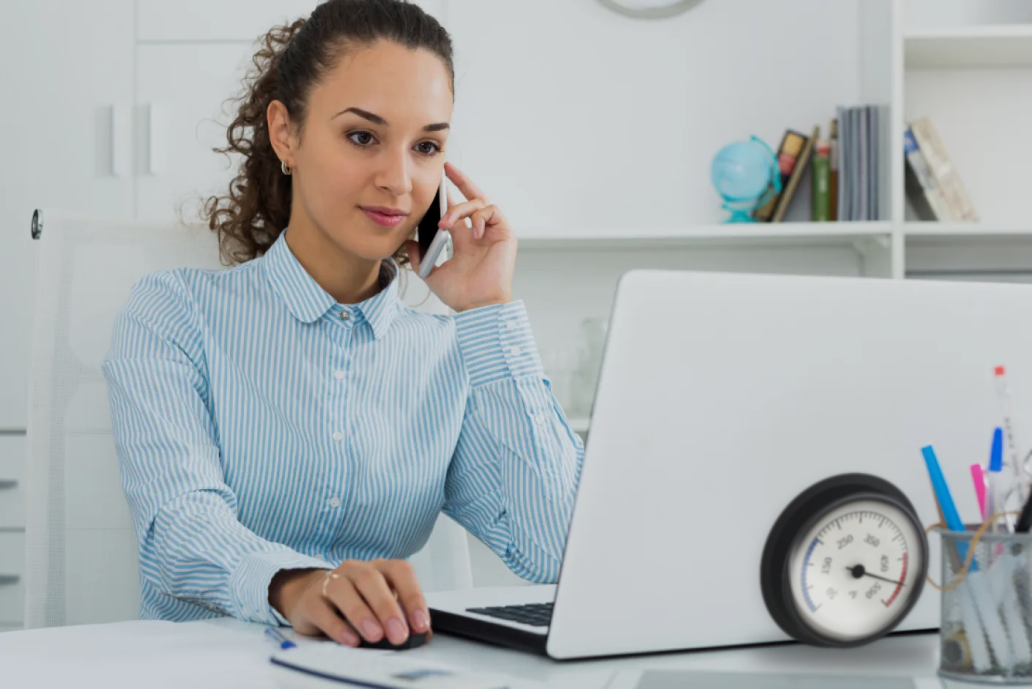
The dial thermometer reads 500 °F
